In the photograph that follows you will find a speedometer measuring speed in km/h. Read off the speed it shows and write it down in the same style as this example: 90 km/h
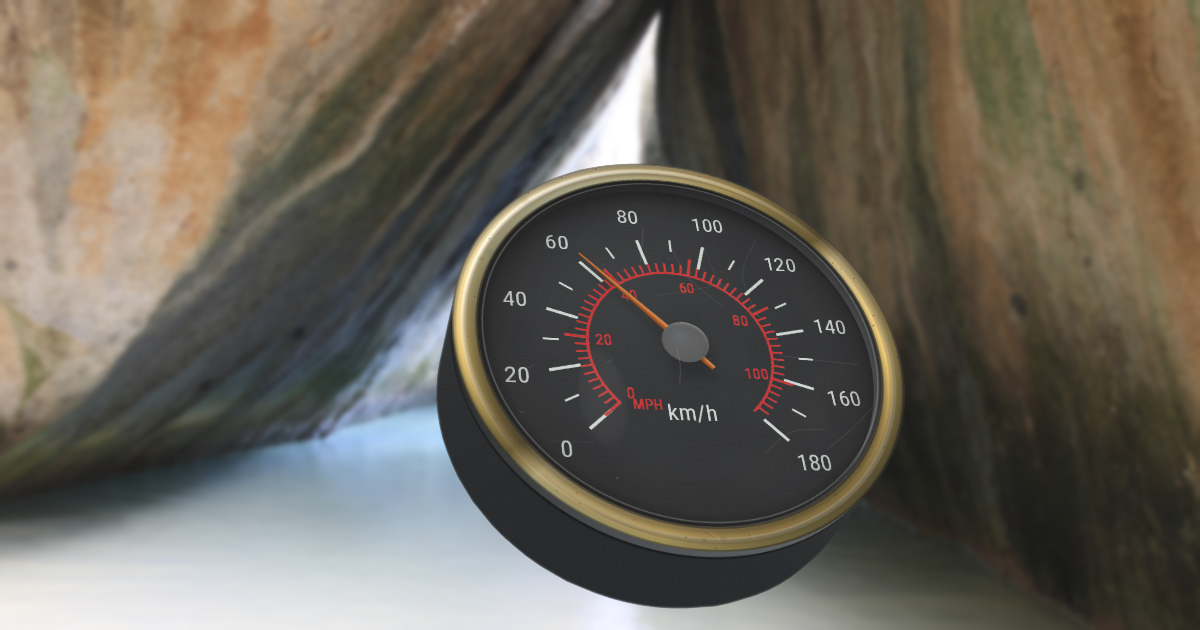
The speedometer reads 60 km/h
